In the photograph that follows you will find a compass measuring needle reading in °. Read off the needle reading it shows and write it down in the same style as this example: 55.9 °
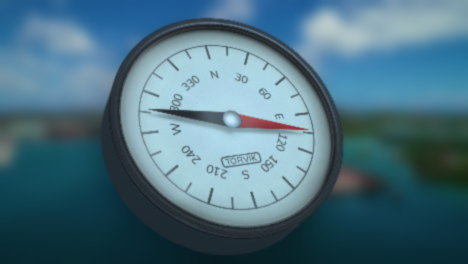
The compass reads 105 °
